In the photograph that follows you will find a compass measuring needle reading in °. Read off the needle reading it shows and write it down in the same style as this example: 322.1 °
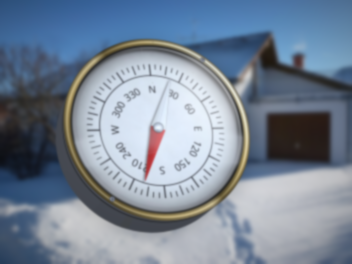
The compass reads 200 °
